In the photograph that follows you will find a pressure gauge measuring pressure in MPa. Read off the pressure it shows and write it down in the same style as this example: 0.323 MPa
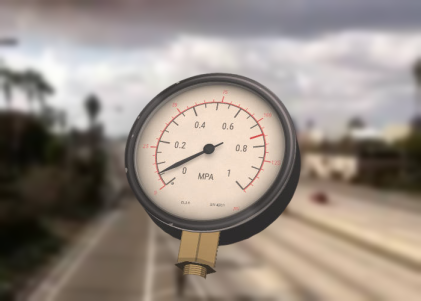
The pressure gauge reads 0.05 MPa
